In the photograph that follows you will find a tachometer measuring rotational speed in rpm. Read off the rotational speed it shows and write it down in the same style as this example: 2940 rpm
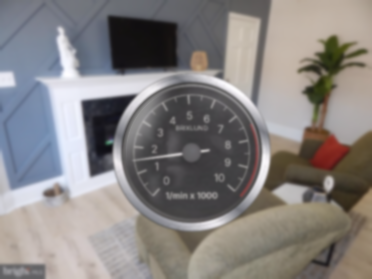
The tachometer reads 1500 rpm
